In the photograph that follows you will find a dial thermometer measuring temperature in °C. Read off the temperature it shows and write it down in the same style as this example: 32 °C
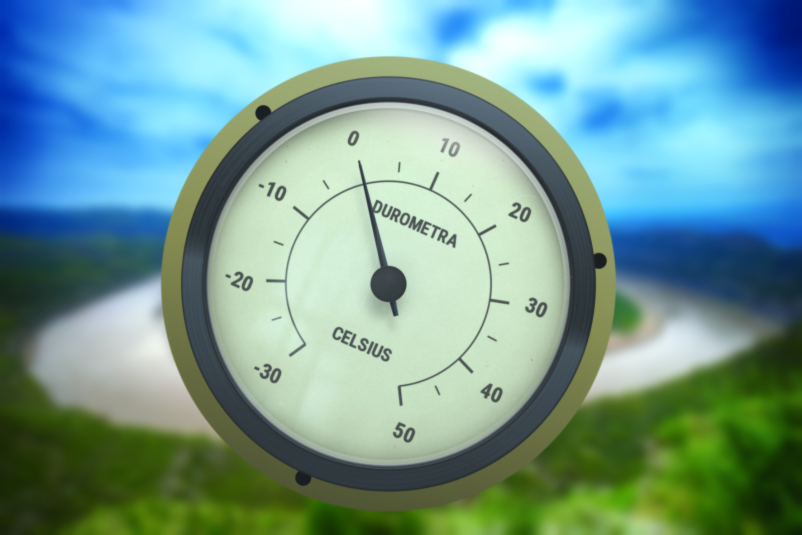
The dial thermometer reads 0 °C
